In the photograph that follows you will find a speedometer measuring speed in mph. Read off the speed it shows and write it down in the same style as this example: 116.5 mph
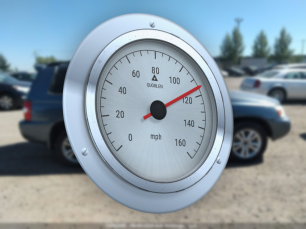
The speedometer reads 115 mph
